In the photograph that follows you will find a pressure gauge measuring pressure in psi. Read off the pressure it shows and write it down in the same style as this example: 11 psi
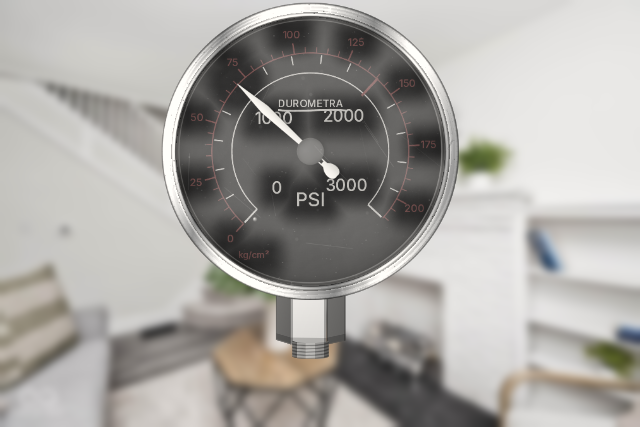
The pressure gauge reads 1000 psi
